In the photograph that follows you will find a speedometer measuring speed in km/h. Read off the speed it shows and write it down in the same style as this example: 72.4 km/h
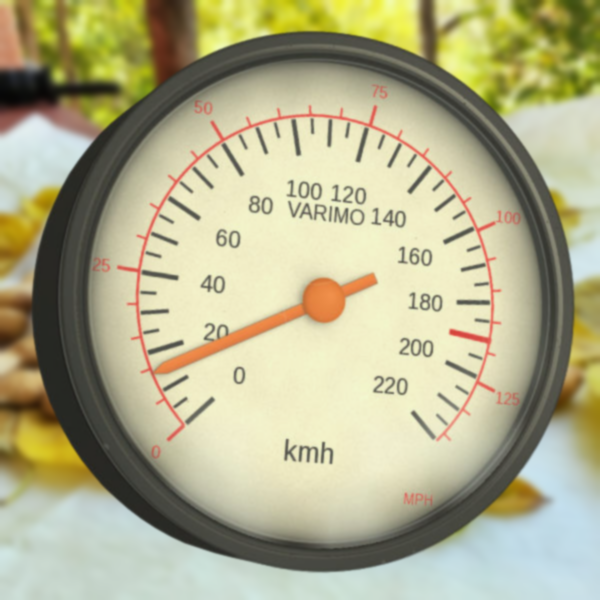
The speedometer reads 15 km/h
